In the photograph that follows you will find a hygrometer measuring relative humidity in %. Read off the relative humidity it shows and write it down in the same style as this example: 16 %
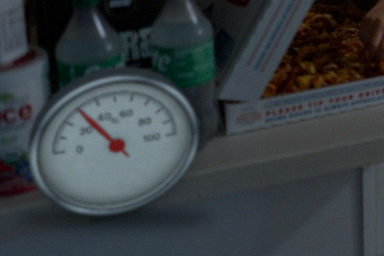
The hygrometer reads 30 %
